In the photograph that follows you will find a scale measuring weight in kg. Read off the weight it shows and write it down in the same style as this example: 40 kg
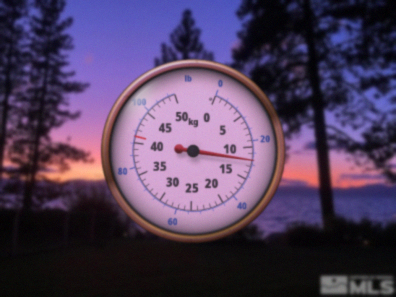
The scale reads 12 kg
